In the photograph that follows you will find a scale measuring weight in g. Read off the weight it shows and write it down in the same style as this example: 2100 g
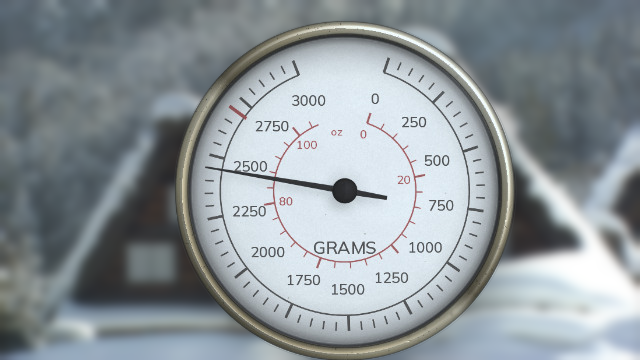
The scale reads 2450 g
